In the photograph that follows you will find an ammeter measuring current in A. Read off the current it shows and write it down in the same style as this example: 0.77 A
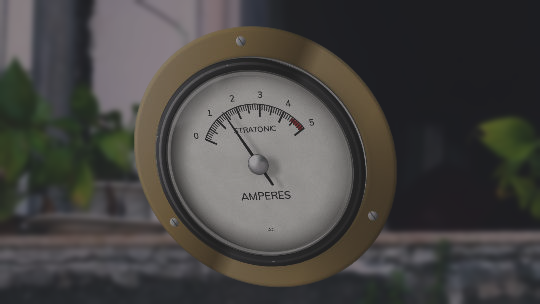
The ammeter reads 1.5 A
